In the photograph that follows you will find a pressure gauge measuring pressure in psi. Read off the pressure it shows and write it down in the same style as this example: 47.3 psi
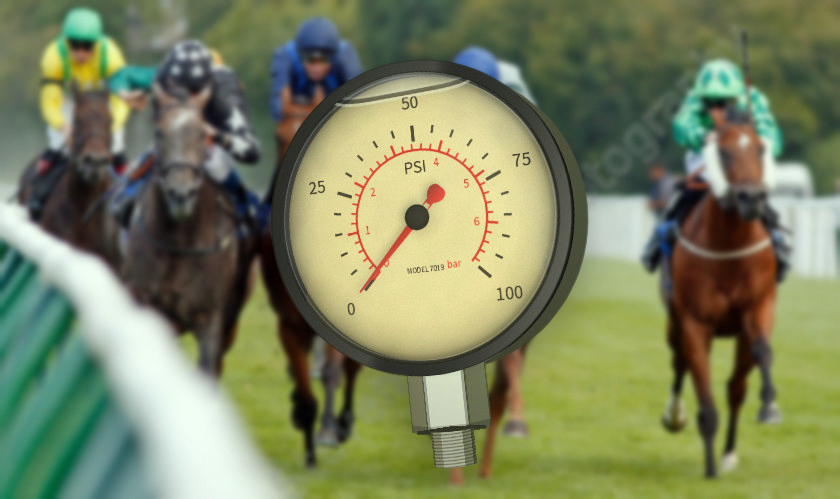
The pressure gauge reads 0 psi
